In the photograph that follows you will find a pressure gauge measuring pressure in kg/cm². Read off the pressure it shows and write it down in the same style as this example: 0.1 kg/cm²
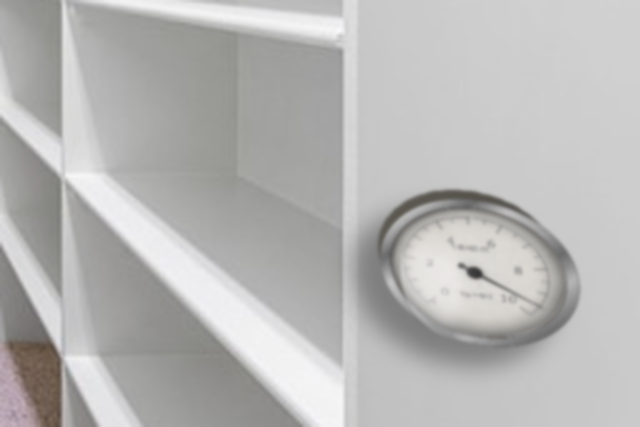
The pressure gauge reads 9.5 kg/cm²
